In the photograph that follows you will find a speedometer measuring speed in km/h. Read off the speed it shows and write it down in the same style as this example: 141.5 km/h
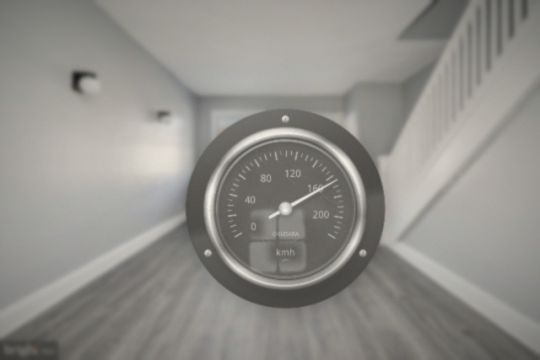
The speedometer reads 165 km/h
